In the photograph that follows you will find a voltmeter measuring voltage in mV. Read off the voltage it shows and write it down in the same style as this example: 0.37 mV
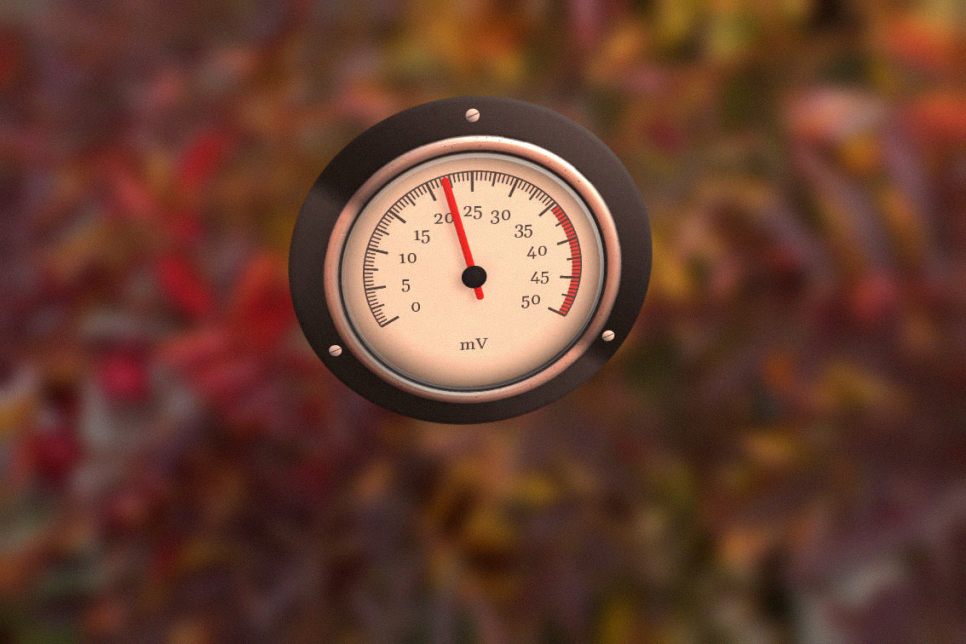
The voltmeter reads 22 mV
